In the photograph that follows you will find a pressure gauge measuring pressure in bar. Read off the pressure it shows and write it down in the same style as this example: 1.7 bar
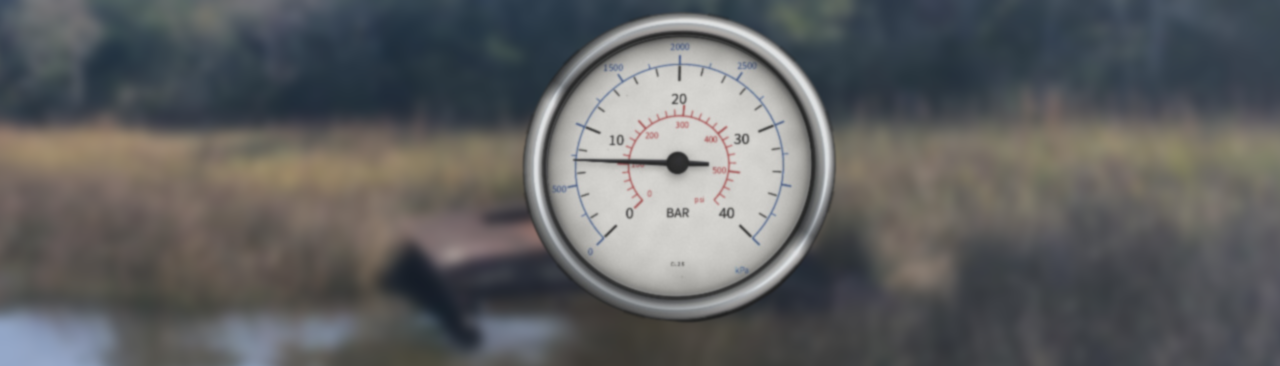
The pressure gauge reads 7 bar
